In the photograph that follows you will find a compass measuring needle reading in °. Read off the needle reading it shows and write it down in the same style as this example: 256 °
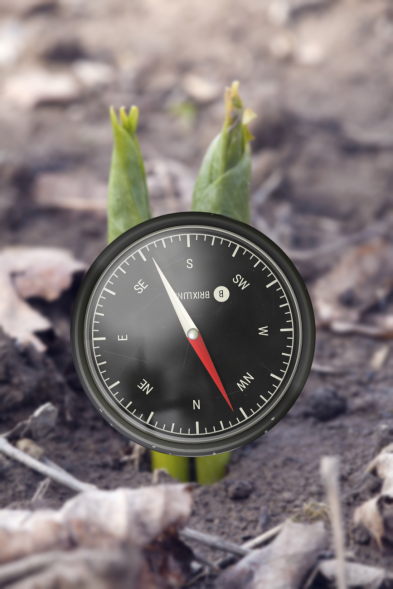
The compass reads 335 °
